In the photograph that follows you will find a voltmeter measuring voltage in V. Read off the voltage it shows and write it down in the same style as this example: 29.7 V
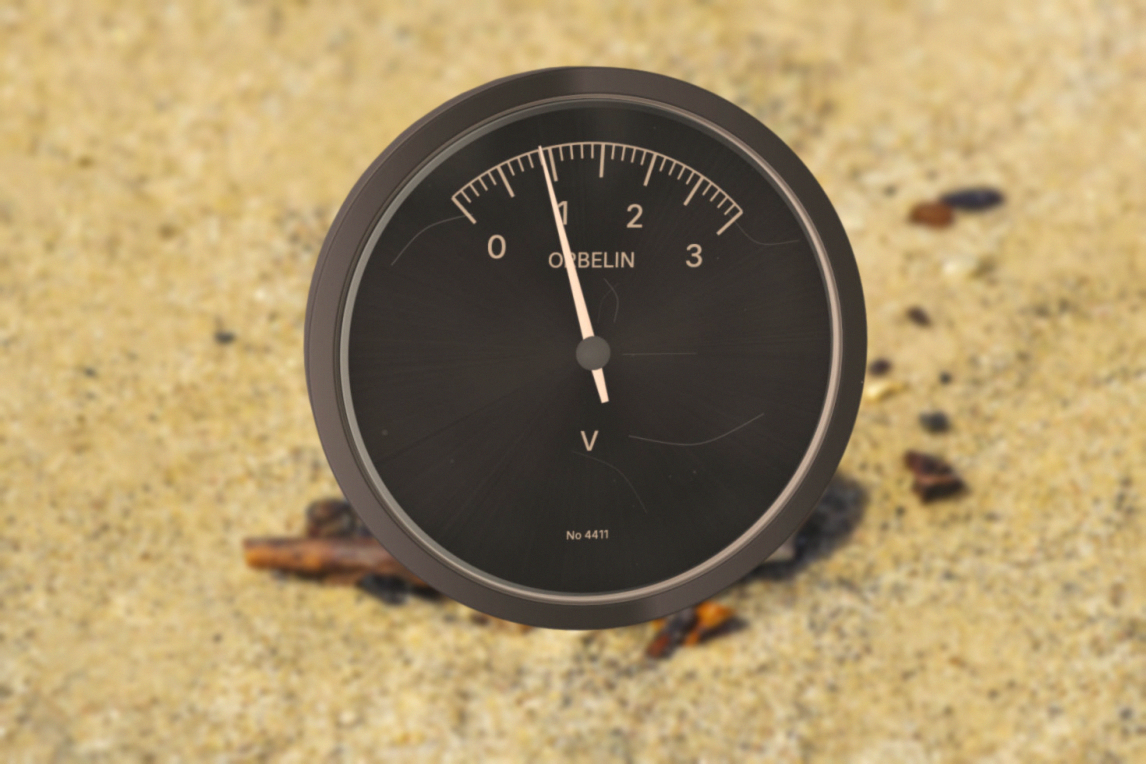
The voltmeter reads 0.9 V
